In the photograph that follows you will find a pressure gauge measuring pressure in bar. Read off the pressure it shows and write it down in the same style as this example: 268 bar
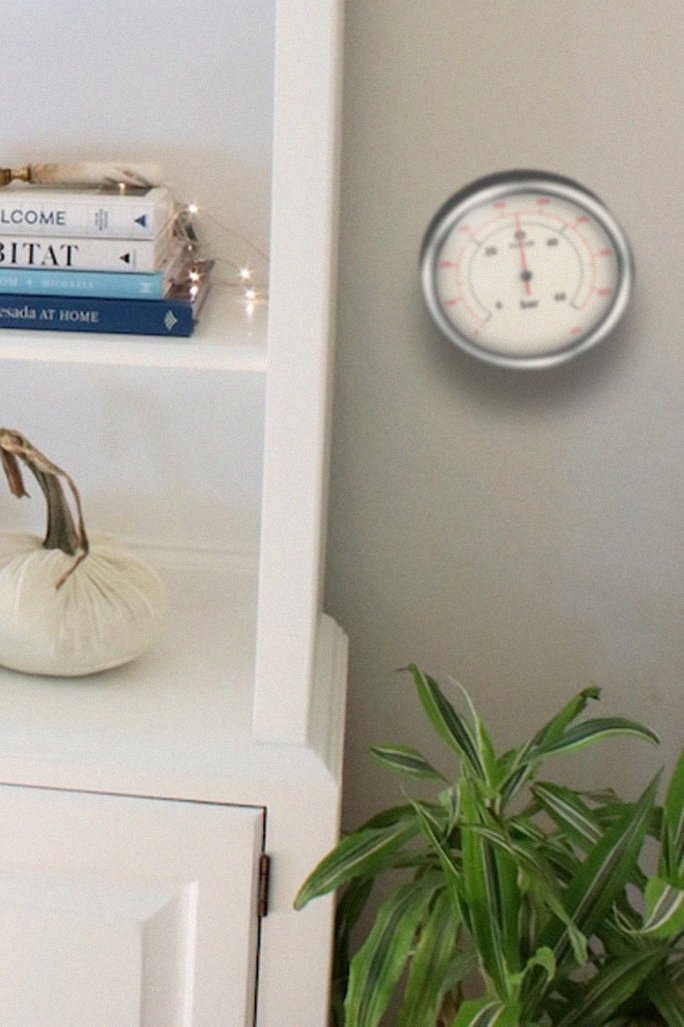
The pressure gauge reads 30 bar
